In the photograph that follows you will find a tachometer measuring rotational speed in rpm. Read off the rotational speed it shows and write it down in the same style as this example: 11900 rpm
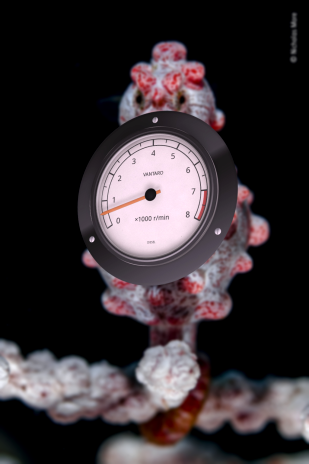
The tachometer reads 500 rpm
